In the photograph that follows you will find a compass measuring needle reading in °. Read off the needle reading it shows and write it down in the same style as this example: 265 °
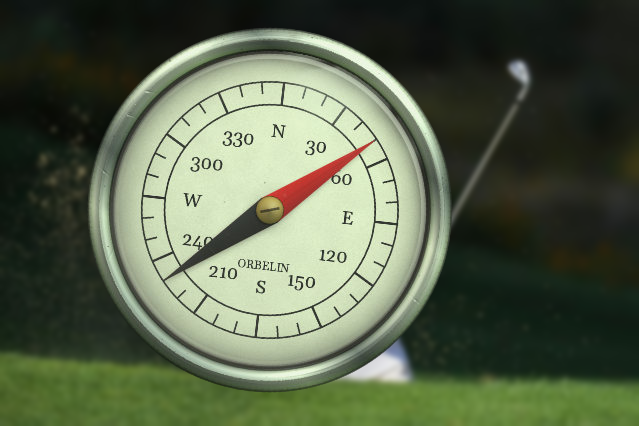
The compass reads 50 °
